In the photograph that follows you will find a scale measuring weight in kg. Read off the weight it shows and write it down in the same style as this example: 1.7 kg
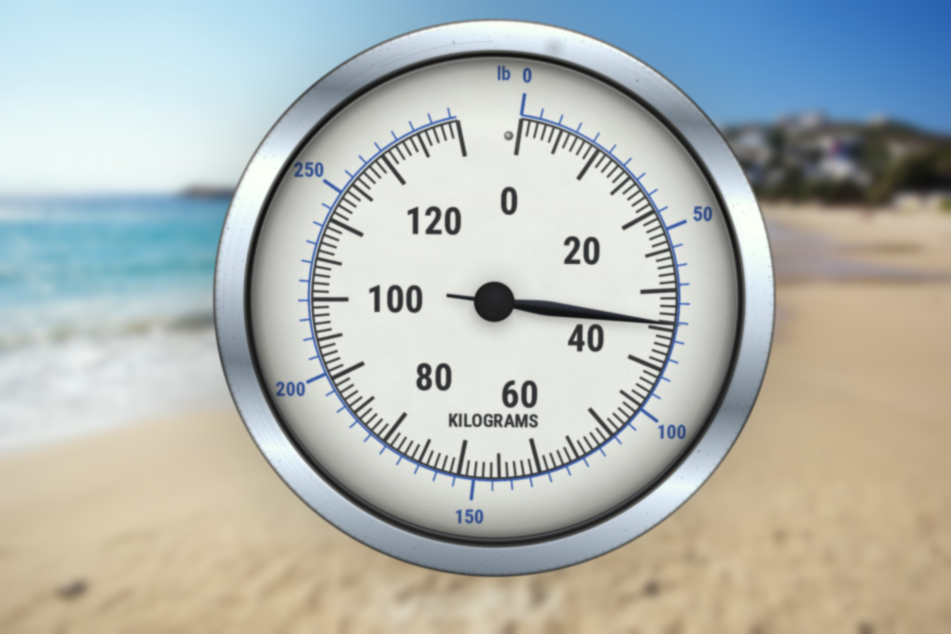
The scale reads 34 kg
